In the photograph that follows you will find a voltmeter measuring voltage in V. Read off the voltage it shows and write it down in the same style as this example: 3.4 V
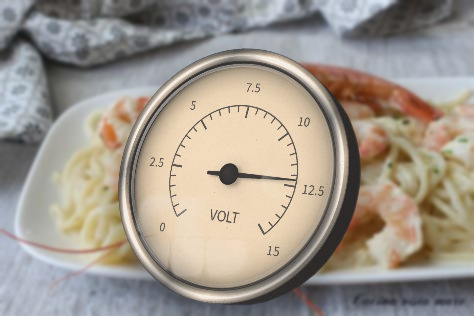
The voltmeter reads 12.25 V
